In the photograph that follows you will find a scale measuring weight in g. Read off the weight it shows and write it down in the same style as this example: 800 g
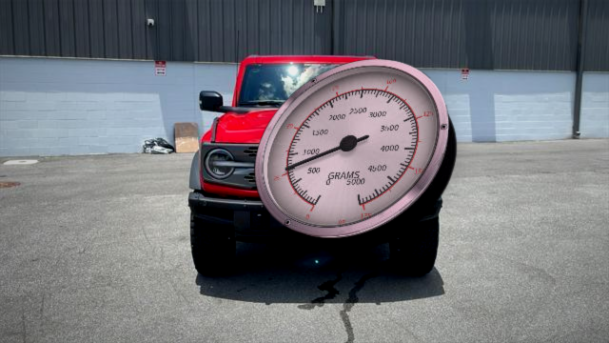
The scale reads 750 g
